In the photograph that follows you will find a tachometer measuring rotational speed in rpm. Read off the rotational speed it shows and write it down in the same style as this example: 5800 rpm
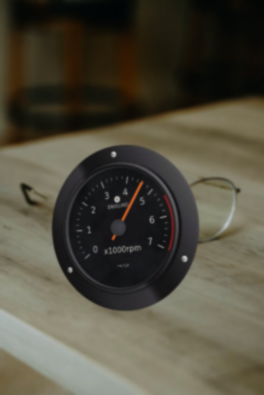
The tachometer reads 4600 rpm
